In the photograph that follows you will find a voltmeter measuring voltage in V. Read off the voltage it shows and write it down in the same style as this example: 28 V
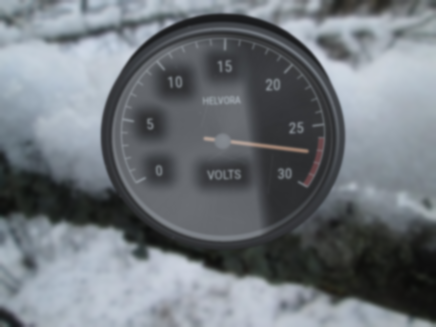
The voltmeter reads 27 V
